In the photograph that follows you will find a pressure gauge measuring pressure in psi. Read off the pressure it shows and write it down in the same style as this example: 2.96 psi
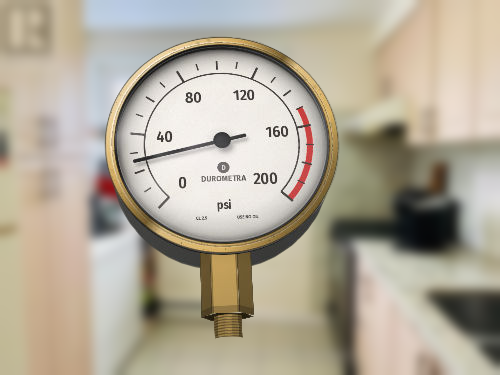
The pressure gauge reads 25 psi
